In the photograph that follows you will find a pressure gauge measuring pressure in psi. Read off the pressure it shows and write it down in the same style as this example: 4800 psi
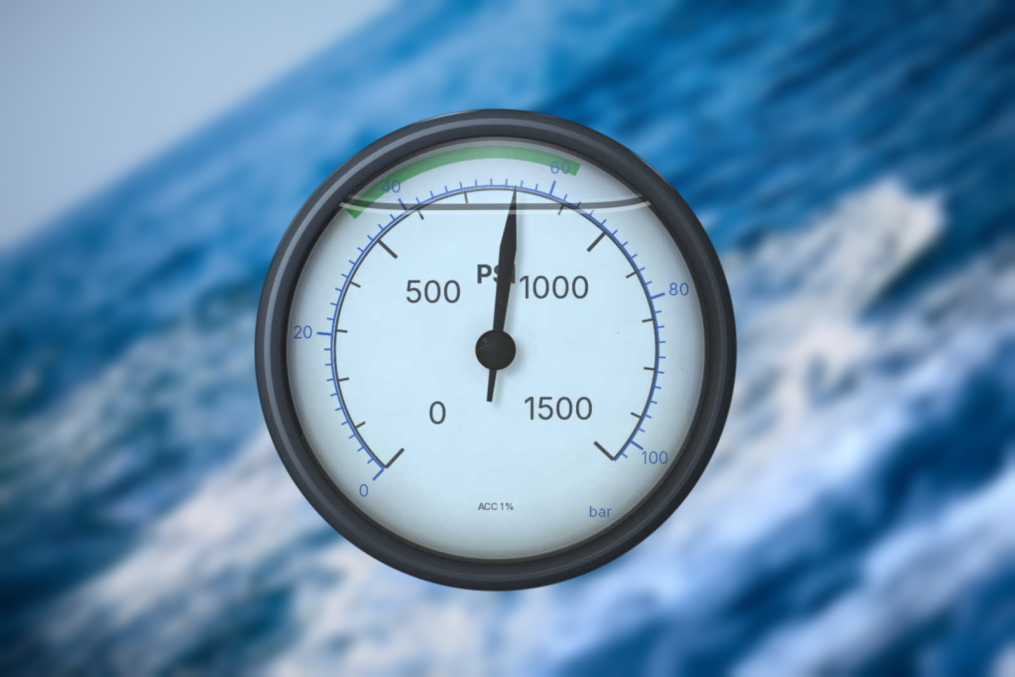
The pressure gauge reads 800 psi
